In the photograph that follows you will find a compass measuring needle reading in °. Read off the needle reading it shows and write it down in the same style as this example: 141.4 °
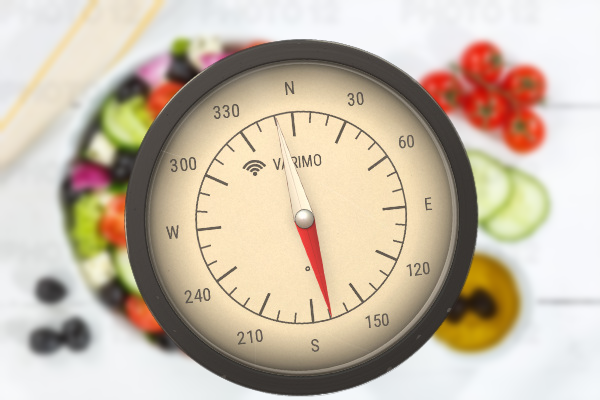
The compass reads 170 °
